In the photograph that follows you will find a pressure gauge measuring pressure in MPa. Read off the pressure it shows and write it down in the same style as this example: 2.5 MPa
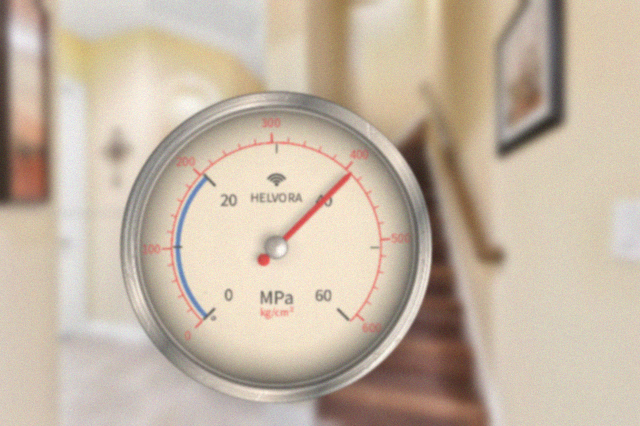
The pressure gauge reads 40 MPa
